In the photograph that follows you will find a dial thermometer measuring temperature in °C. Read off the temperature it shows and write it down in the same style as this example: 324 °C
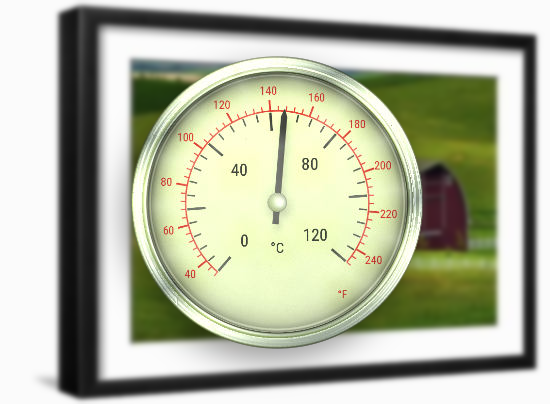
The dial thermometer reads 64 °C
